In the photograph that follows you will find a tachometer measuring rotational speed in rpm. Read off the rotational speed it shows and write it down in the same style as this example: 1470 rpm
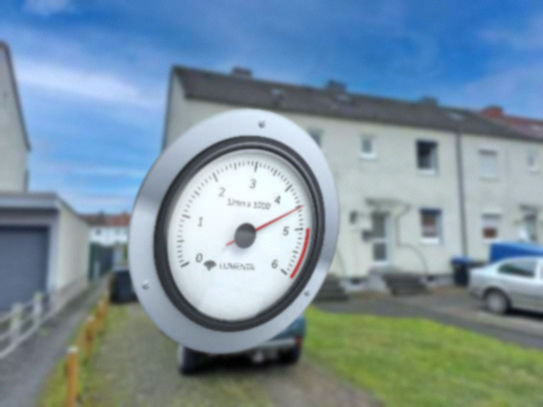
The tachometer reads 4500 rpm
